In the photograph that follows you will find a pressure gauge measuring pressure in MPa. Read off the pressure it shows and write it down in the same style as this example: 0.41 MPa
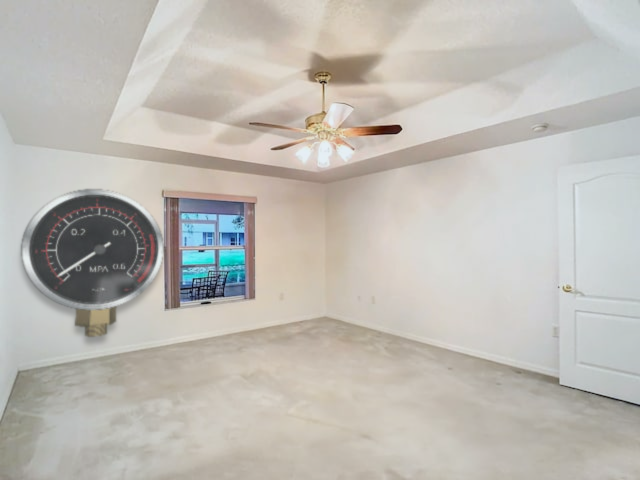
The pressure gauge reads 0.02 MPa
